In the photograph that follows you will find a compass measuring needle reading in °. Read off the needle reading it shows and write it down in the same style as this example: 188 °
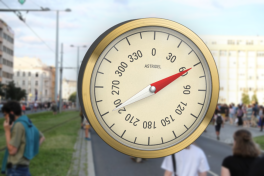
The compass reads 60 °
